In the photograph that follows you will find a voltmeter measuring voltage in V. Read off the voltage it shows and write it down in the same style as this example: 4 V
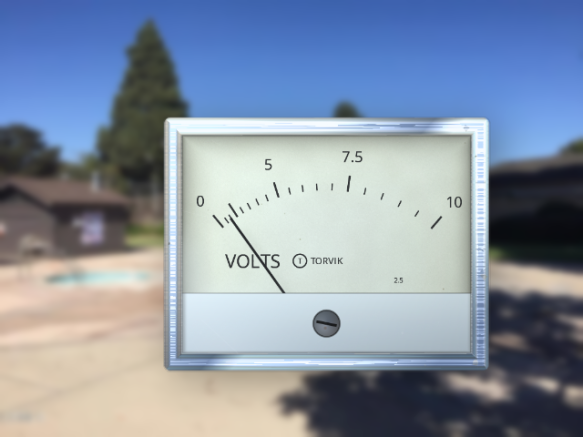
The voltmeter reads 2 V
